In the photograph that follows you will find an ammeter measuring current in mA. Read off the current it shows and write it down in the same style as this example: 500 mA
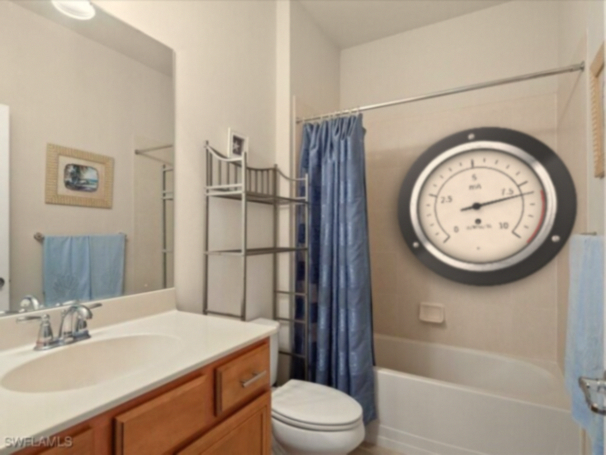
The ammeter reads 8 mA
